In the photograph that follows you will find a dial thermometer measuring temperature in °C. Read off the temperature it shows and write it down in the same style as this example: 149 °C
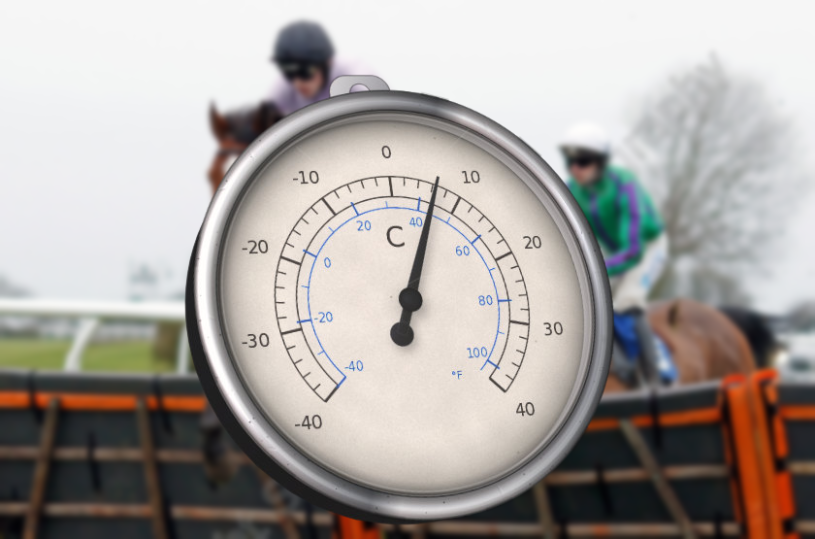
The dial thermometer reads 6 °C
